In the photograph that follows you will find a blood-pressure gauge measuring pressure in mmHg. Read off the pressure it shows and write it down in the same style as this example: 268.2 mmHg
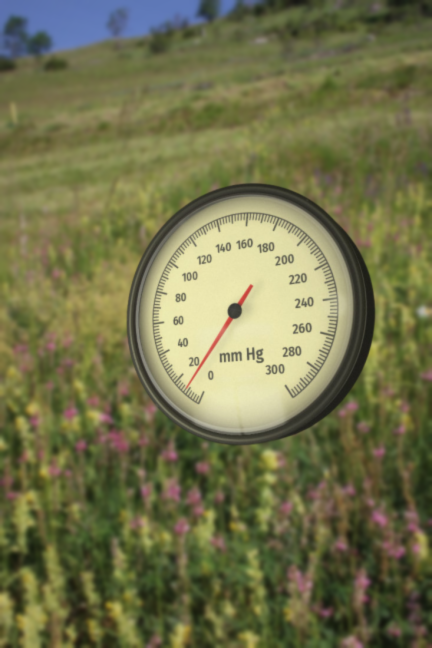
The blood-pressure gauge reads 10 mmHg
